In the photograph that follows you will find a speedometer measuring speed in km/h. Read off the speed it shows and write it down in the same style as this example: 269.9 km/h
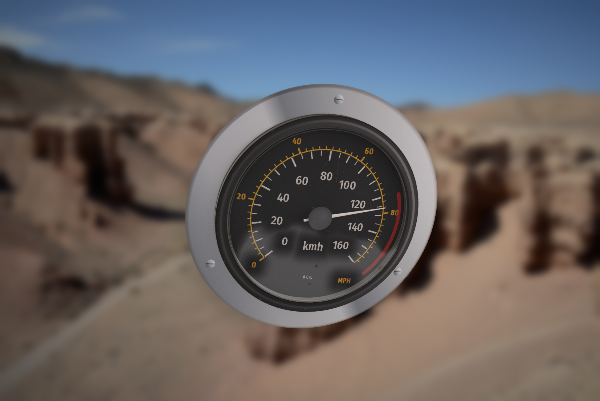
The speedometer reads 125 km/h
